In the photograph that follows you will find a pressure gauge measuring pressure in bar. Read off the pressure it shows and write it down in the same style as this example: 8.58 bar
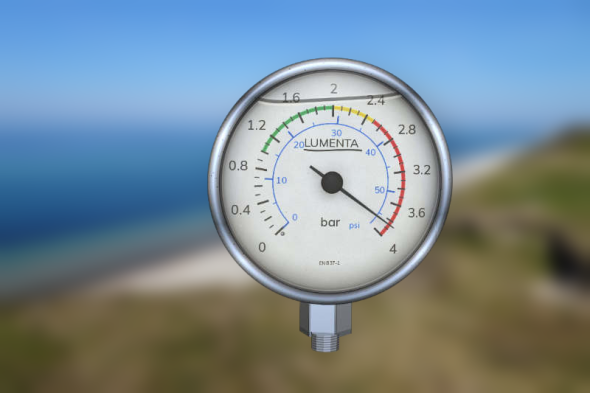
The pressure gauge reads 3.85 bar
